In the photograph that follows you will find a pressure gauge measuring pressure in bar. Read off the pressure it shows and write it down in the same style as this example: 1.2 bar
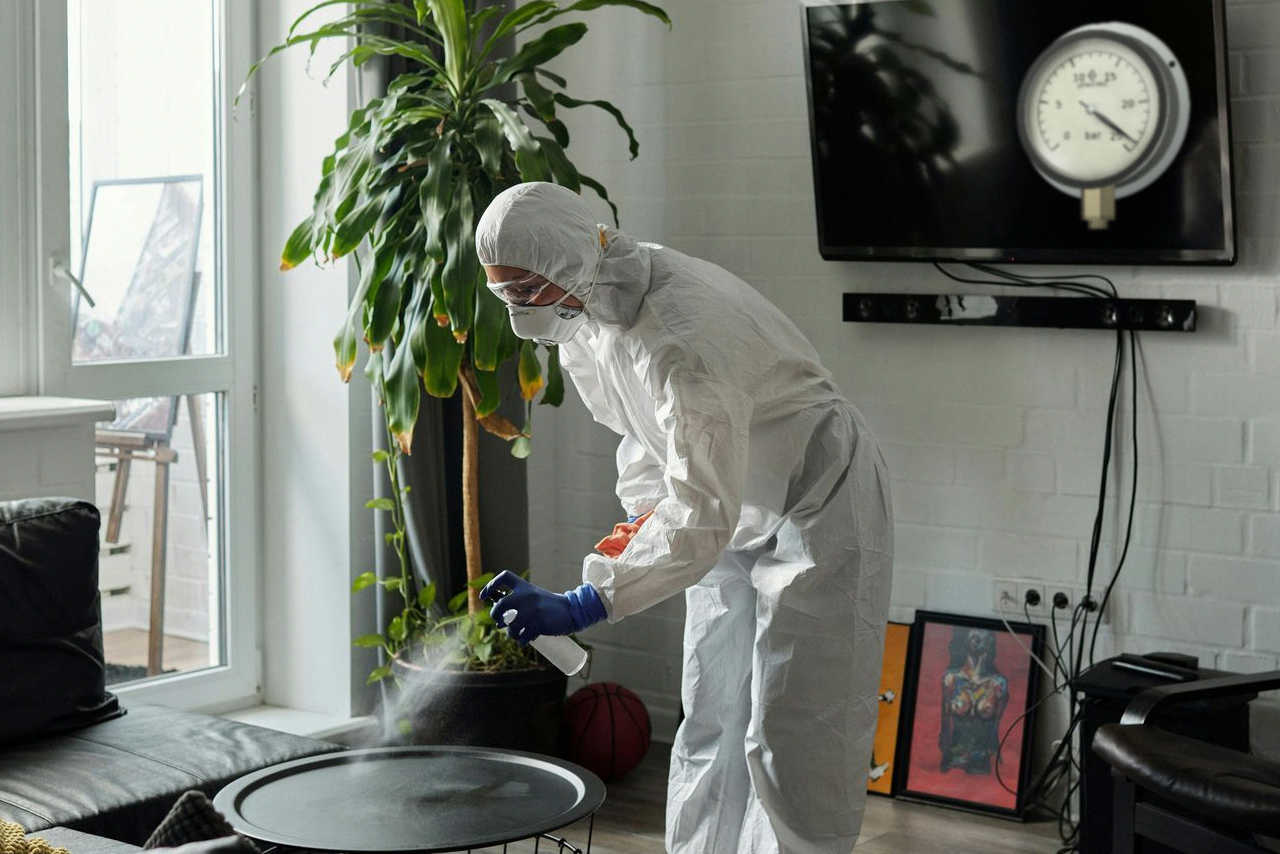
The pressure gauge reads 24 bar
